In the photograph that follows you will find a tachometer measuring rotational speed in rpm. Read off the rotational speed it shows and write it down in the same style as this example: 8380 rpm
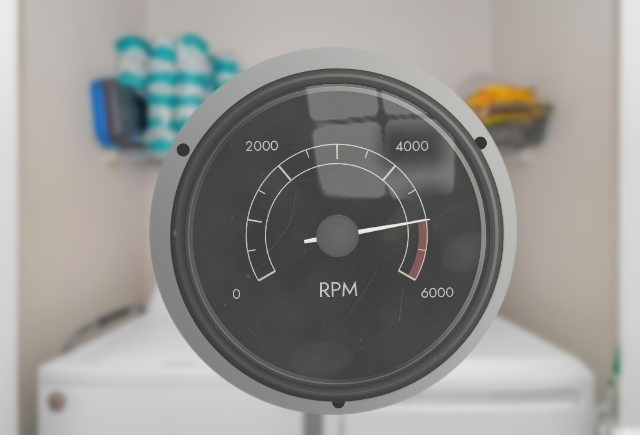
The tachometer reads 5000 rpm
